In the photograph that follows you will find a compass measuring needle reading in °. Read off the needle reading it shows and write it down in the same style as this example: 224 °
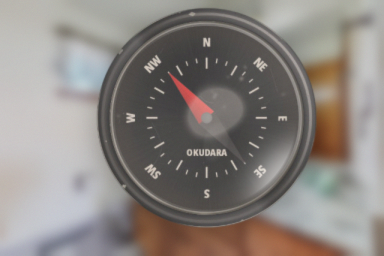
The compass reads 320 °
